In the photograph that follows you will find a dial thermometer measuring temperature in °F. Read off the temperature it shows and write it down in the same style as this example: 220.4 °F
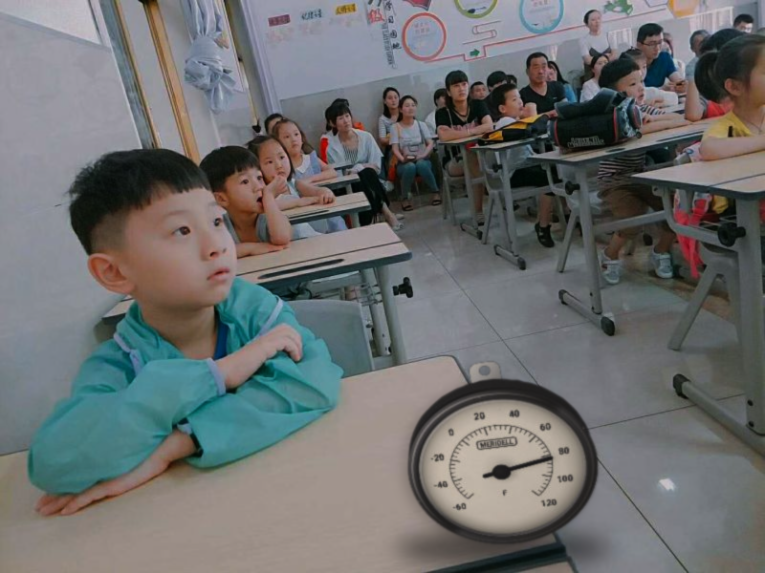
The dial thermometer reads 80 °F
